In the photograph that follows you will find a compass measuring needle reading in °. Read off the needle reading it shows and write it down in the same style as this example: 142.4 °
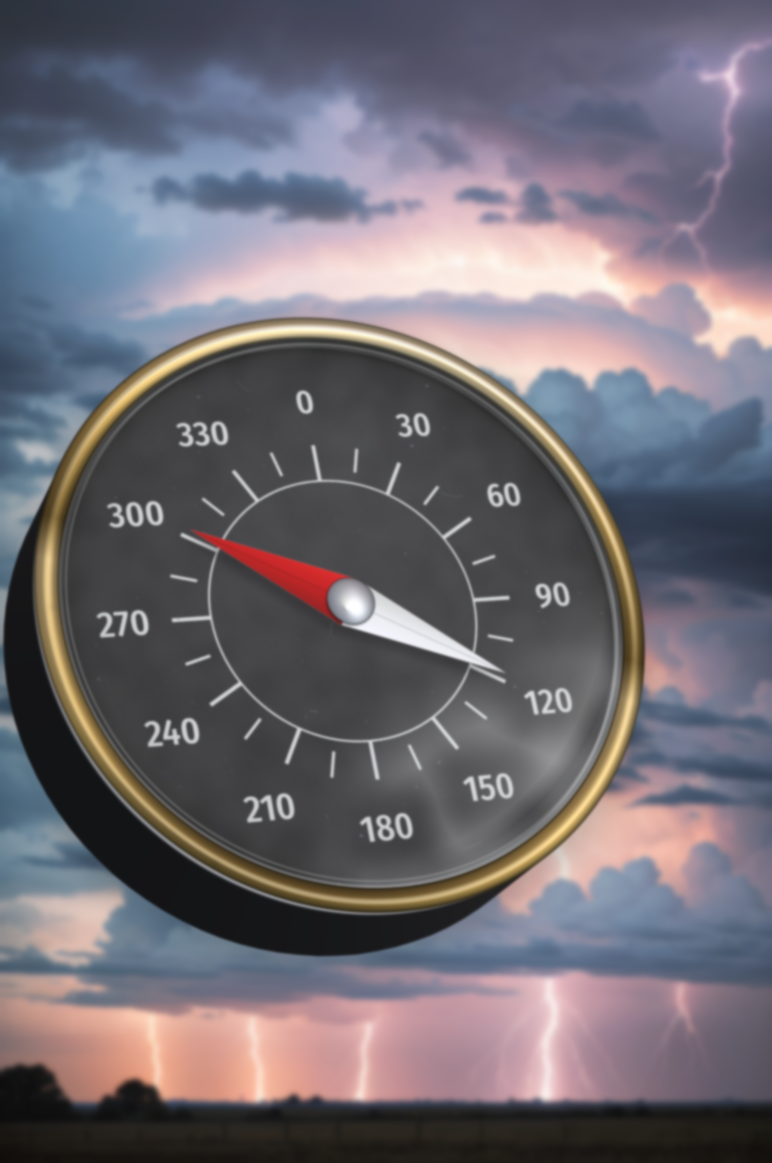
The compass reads 300 °
